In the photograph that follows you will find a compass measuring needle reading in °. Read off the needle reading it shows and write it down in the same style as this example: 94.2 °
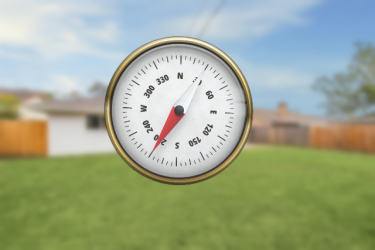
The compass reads 210 °
